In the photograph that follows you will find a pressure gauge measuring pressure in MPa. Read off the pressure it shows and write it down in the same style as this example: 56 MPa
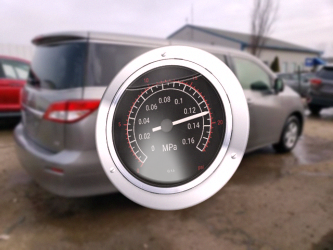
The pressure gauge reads 0.13 MPa
